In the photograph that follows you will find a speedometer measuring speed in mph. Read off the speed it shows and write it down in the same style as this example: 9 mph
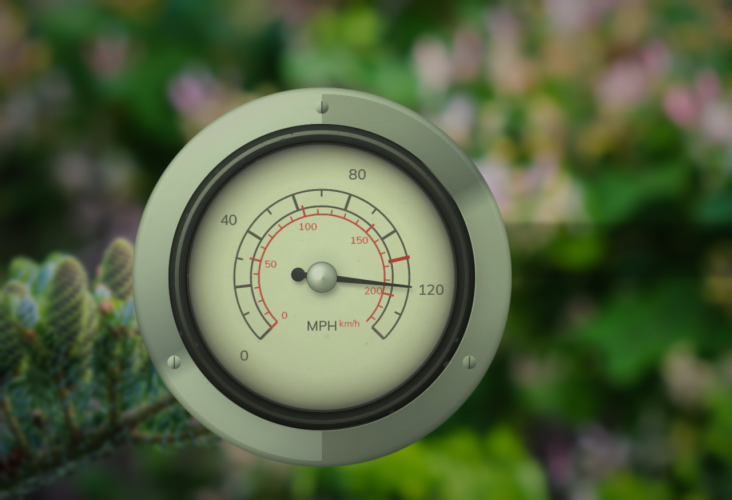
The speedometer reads 120 mph
